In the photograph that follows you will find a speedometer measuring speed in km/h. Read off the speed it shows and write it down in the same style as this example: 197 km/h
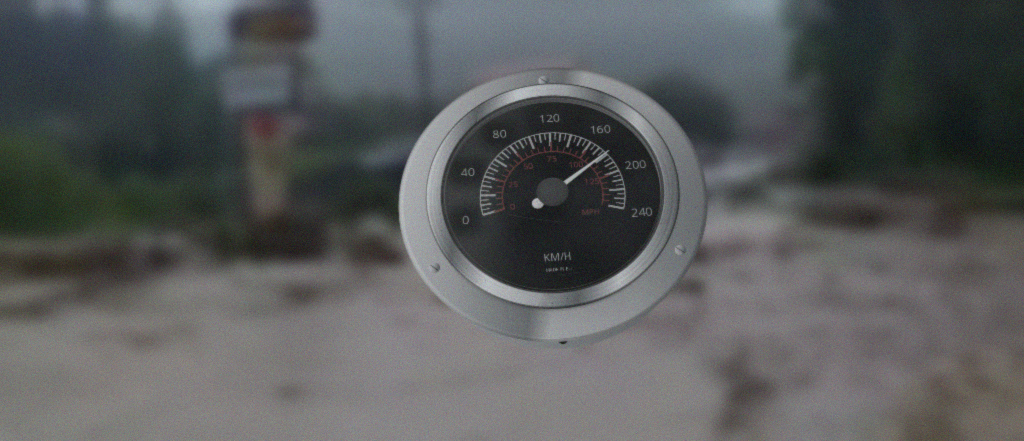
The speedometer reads 180 km/h
